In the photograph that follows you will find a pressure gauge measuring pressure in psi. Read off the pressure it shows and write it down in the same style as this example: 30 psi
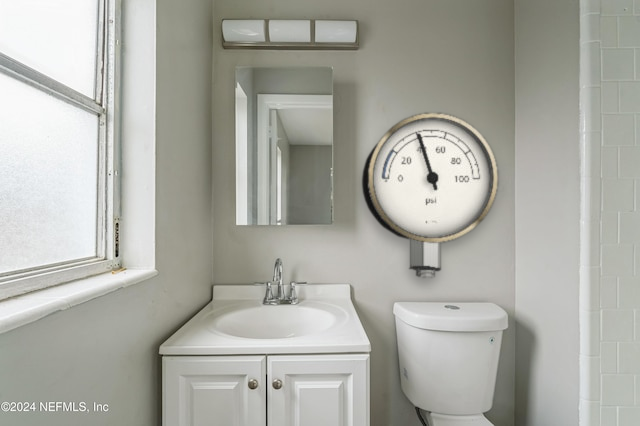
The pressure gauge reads 40 psi
